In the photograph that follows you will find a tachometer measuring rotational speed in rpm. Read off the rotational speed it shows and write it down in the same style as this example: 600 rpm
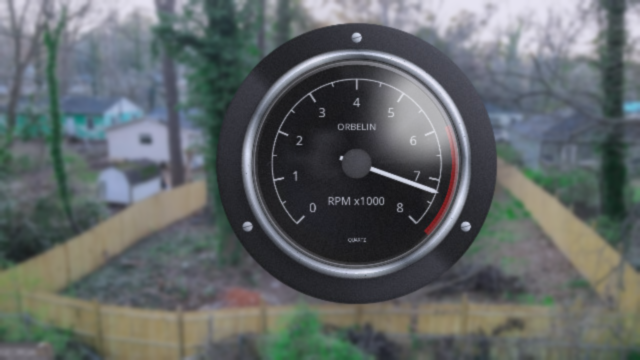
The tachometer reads 7250 rpm
